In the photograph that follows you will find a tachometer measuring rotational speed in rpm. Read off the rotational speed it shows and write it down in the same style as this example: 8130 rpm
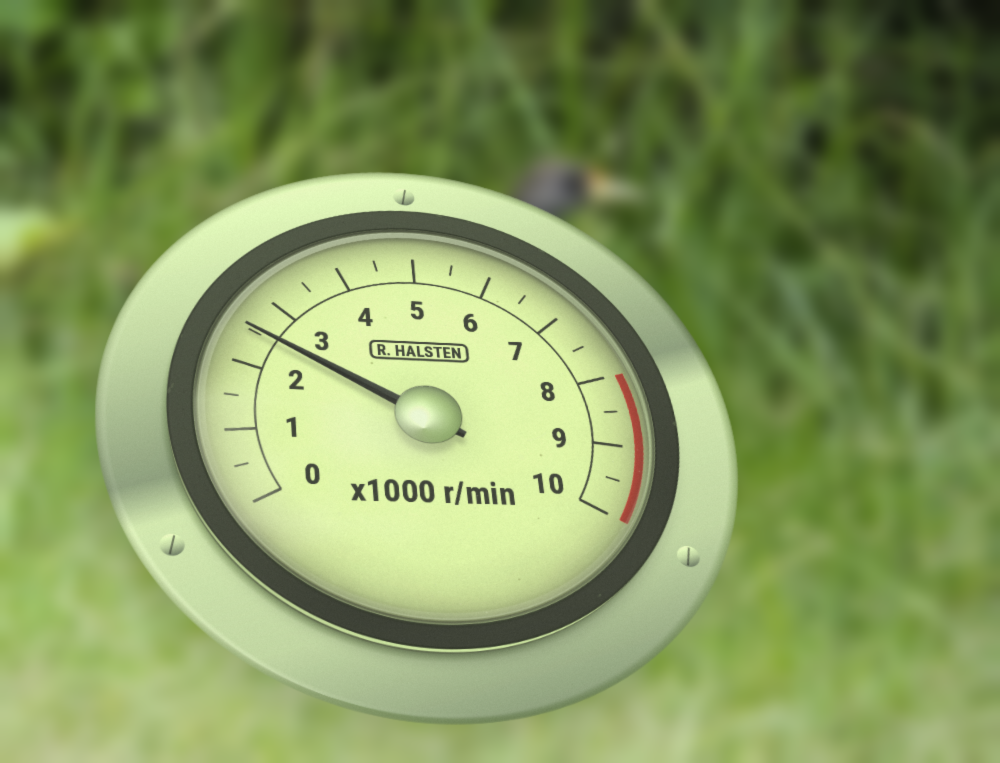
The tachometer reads 2500 rpm
